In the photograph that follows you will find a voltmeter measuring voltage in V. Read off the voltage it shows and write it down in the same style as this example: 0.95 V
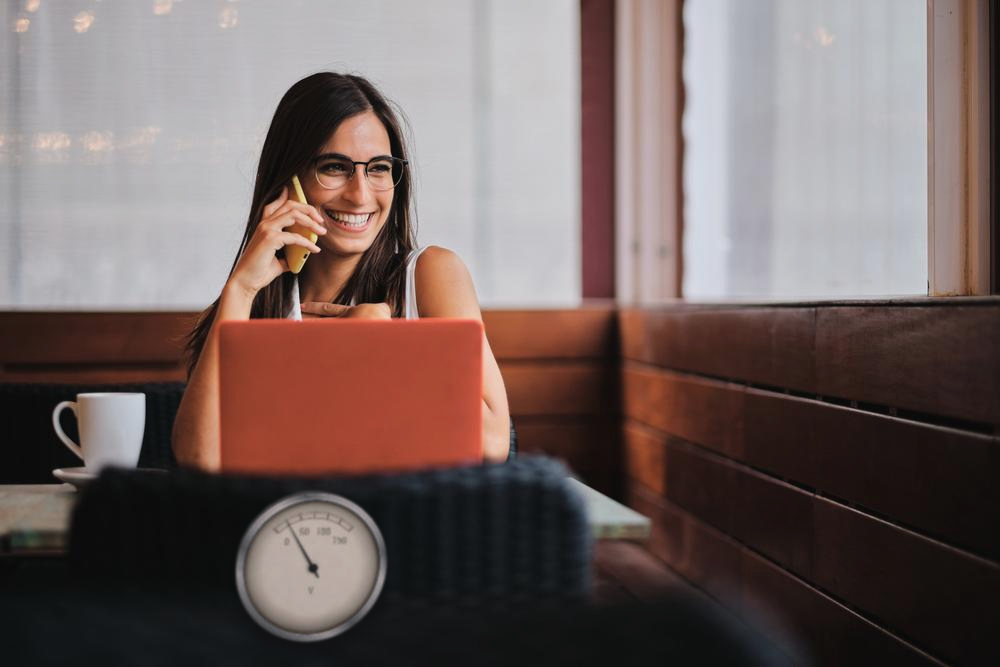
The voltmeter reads 25 V
